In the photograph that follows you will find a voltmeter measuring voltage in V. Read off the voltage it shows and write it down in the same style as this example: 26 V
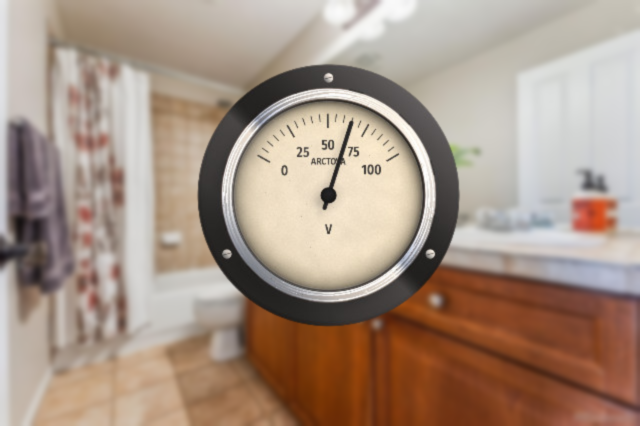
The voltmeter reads 65 V
